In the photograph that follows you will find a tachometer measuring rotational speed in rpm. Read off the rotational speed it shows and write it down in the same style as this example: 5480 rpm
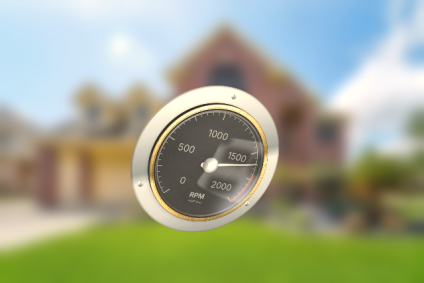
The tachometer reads 1600 rpm
